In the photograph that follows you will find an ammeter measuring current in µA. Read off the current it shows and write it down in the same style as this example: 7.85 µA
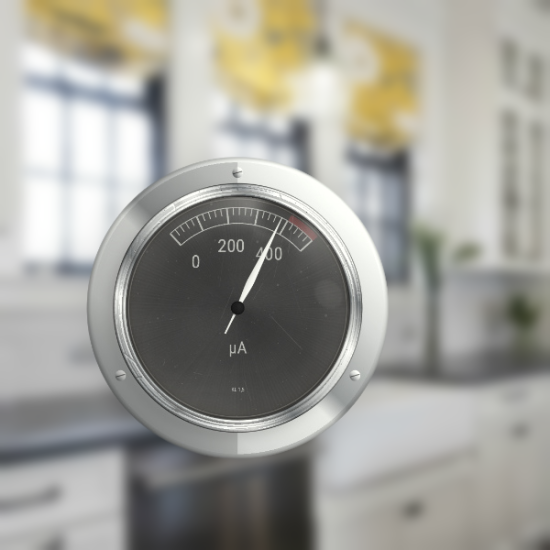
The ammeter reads 380 µA
